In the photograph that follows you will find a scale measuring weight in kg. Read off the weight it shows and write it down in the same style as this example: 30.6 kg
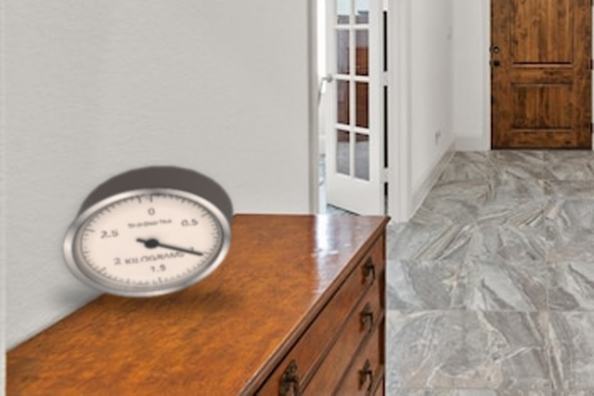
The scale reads 1 kg
